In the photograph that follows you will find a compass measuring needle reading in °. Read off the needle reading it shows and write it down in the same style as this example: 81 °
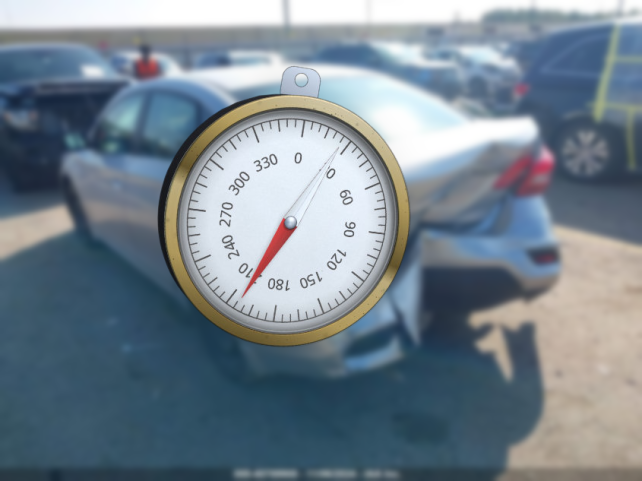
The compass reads 205 °
